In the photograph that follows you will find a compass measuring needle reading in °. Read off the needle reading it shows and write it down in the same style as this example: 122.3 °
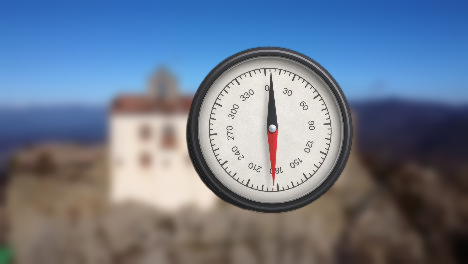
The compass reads 185 °
